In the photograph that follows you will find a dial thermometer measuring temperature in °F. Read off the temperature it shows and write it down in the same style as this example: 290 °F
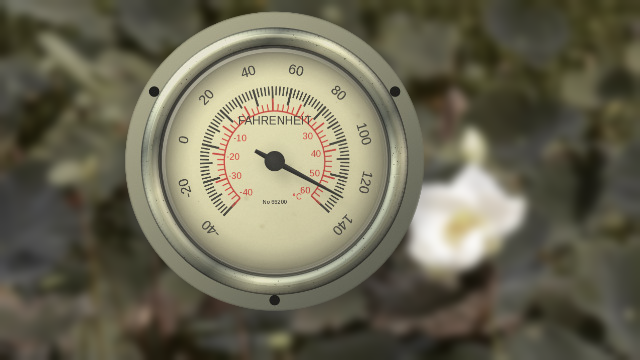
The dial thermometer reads 130 °F
